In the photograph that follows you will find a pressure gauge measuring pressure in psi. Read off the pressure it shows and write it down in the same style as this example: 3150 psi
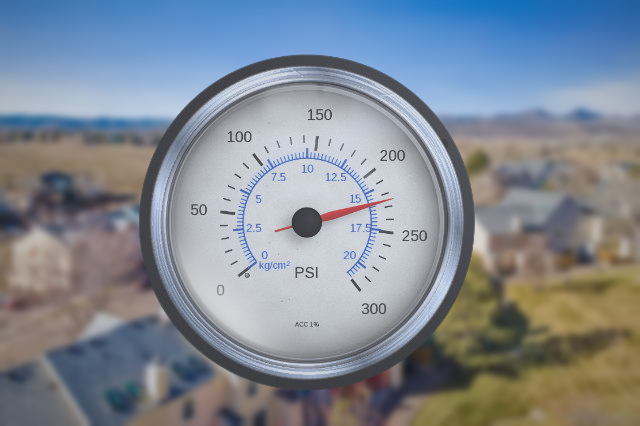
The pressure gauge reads 225 psi
